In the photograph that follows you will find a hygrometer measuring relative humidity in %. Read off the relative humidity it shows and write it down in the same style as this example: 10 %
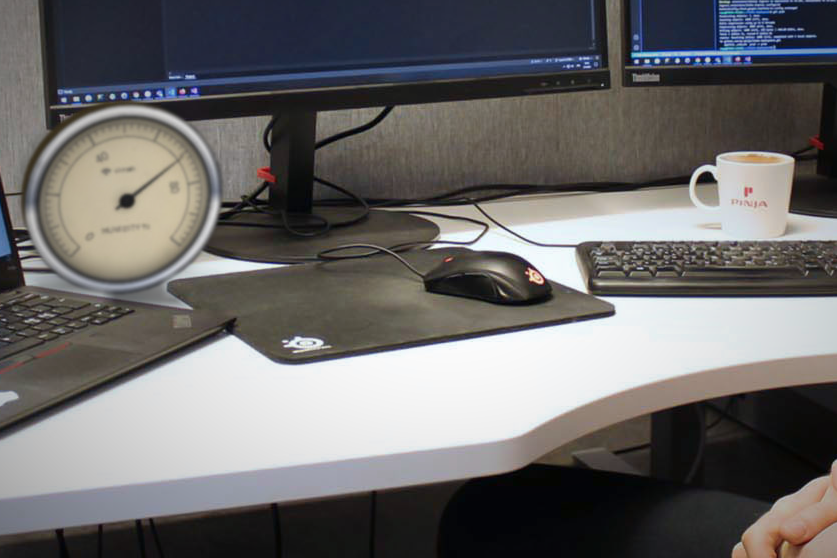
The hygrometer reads 70 %
